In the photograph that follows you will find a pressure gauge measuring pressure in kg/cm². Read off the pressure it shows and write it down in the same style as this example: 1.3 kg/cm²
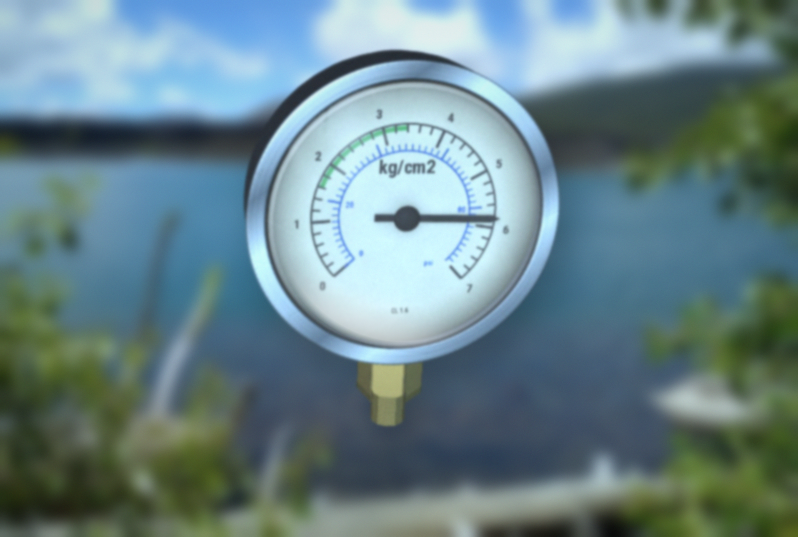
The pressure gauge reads 5.8 kg/cm²
